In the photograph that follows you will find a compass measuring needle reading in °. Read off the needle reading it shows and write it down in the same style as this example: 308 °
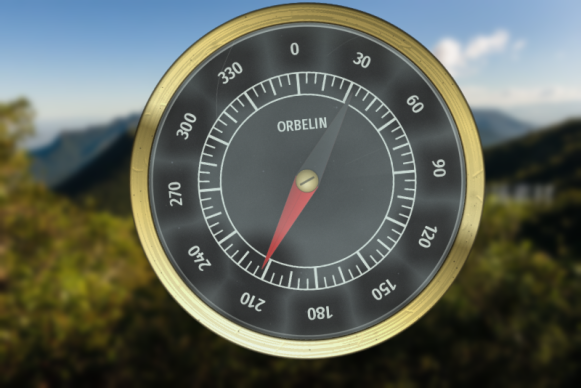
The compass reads 212.5 °
